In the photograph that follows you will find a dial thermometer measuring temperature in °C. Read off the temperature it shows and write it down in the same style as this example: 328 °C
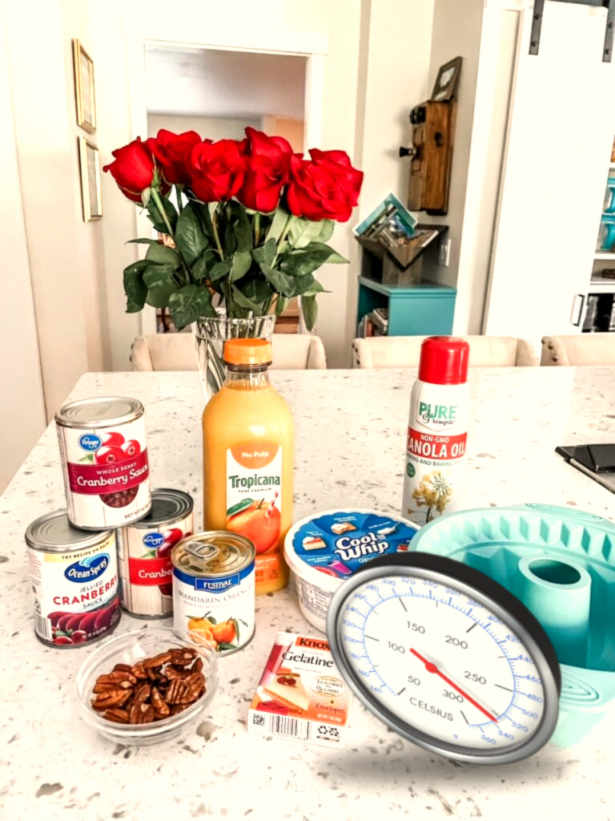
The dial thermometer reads 275 °C
